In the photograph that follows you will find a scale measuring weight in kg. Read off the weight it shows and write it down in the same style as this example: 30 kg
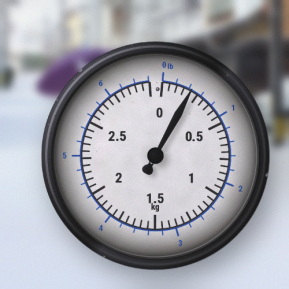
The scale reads 0.2 kg
